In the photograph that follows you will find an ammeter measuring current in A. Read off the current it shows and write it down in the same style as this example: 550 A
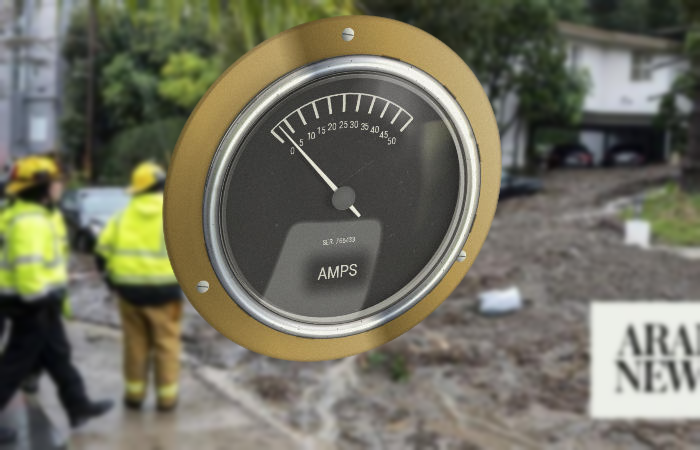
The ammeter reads 2.5 A
